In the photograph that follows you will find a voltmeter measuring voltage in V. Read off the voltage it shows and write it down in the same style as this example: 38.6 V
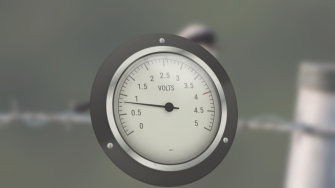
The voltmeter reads 0.8 V
